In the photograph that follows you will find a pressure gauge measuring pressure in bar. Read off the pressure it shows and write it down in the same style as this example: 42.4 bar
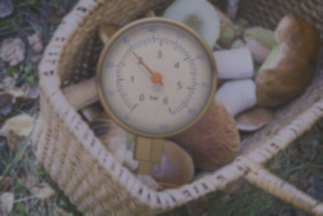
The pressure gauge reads 2 bar
